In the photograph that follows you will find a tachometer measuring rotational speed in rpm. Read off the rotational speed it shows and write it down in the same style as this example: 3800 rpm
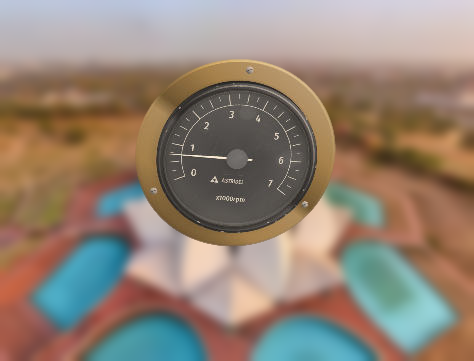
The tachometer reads 750 rpm
